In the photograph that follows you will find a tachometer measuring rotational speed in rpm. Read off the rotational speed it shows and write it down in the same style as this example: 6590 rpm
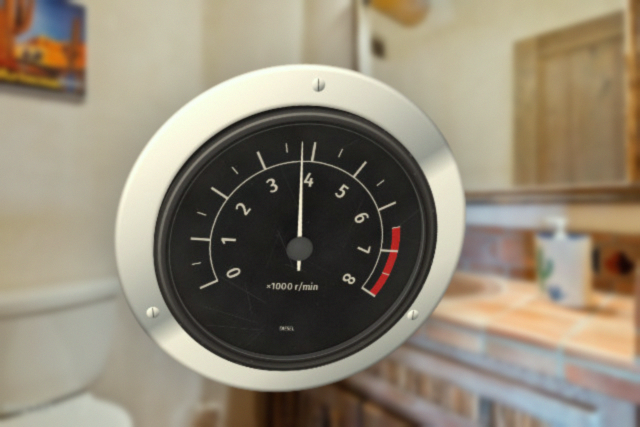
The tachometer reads 3750 rpm
